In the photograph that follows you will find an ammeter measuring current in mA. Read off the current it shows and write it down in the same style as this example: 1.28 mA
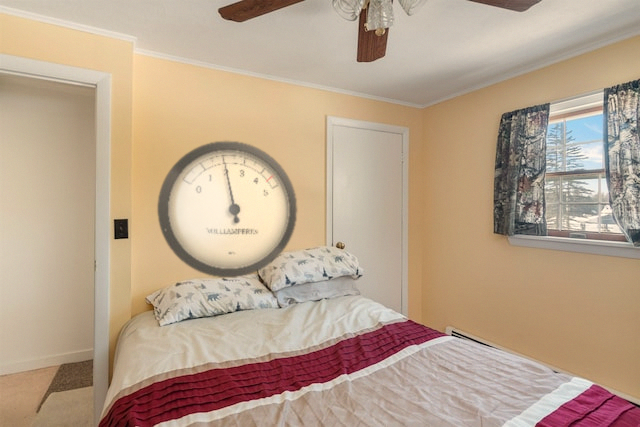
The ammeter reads 2 mA
